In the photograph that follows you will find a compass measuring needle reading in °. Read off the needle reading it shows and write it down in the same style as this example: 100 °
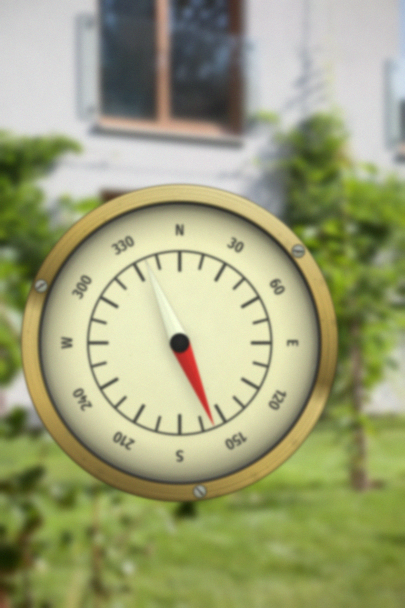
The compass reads 157.5 °
